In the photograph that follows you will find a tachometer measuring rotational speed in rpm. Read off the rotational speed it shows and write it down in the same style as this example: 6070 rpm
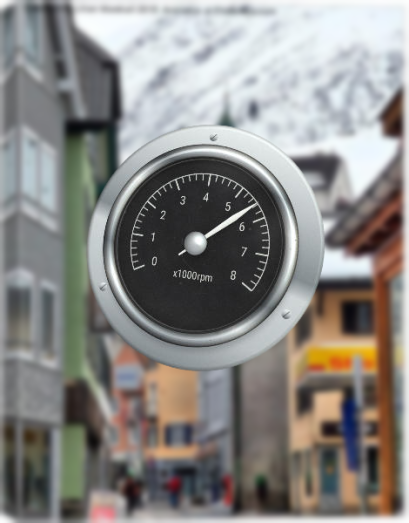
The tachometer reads 5600 rpm
